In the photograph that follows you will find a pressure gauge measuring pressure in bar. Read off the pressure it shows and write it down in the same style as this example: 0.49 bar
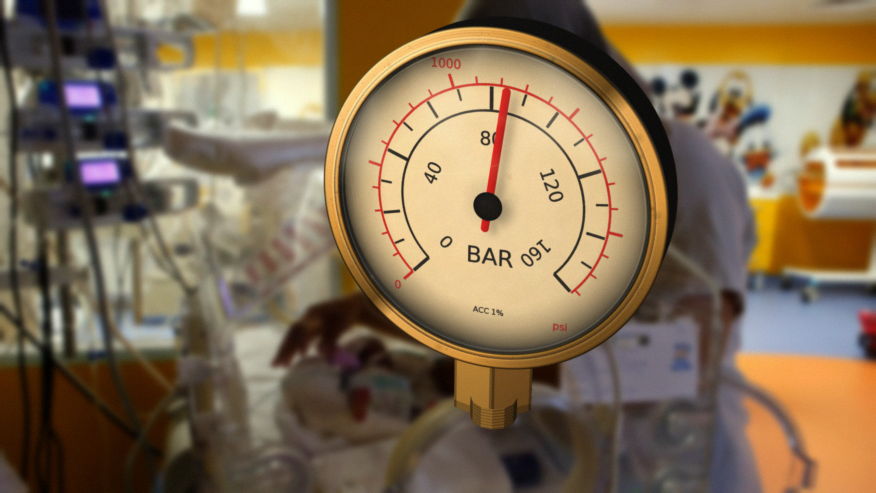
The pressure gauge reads 85 bar
